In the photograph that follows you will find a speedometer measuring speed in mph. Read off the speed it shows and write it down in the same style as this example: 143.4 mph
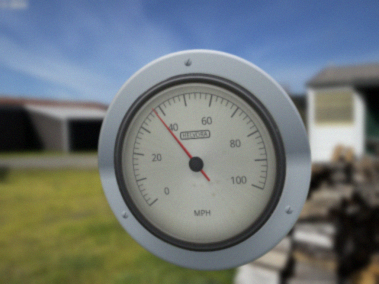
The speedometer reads 38 mph
